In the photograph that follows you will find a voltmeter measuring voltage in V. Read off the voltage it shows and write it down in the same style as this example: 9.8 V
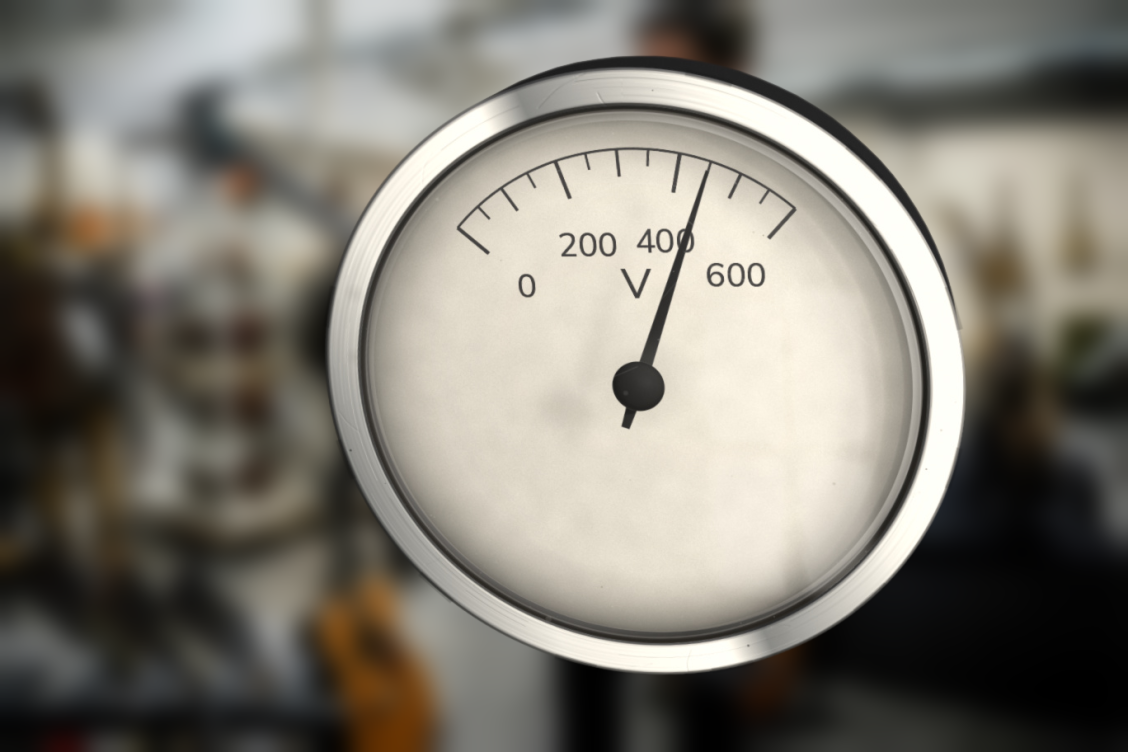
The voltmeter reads 450 V
